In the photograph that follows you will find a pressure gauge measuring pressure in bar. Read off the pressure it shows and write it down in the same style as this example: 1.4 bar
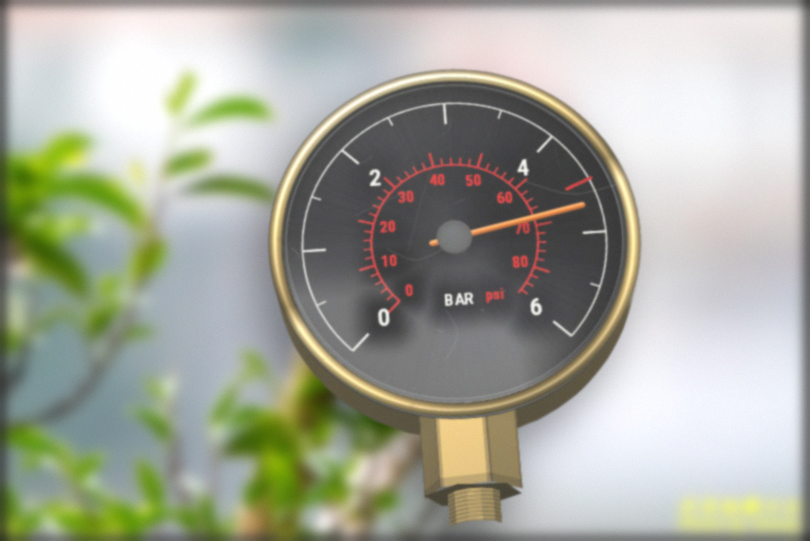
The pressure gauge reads 4.75 bar
